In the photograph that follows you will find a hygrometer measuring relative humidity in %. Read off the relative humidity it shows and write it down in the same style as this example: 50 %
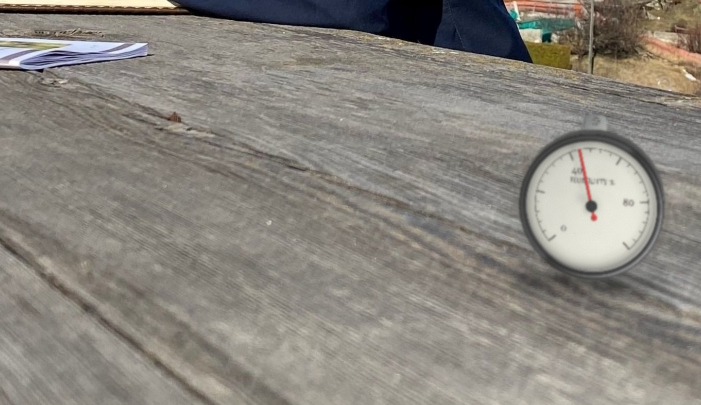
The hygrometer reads 44 %
